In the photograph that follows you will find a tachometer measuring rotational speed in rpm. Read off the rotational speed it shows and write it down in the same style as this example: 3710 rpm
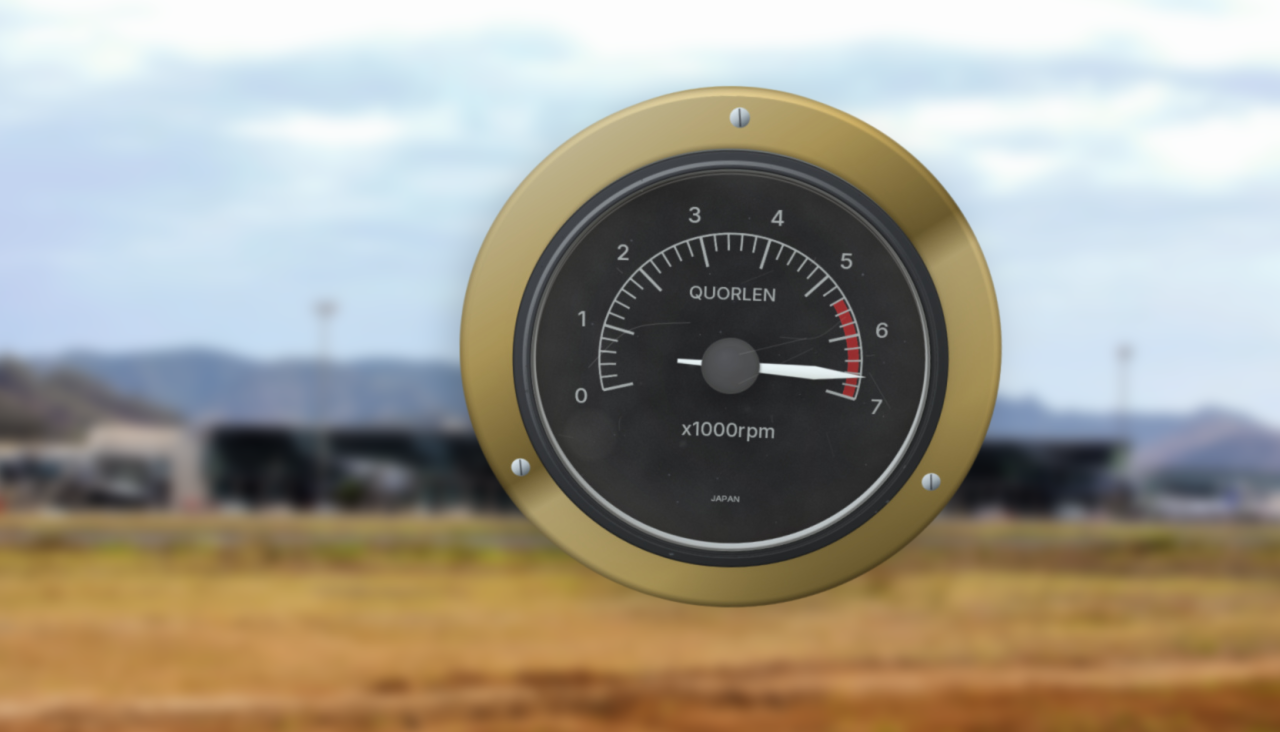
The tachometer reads 6600 rpm
